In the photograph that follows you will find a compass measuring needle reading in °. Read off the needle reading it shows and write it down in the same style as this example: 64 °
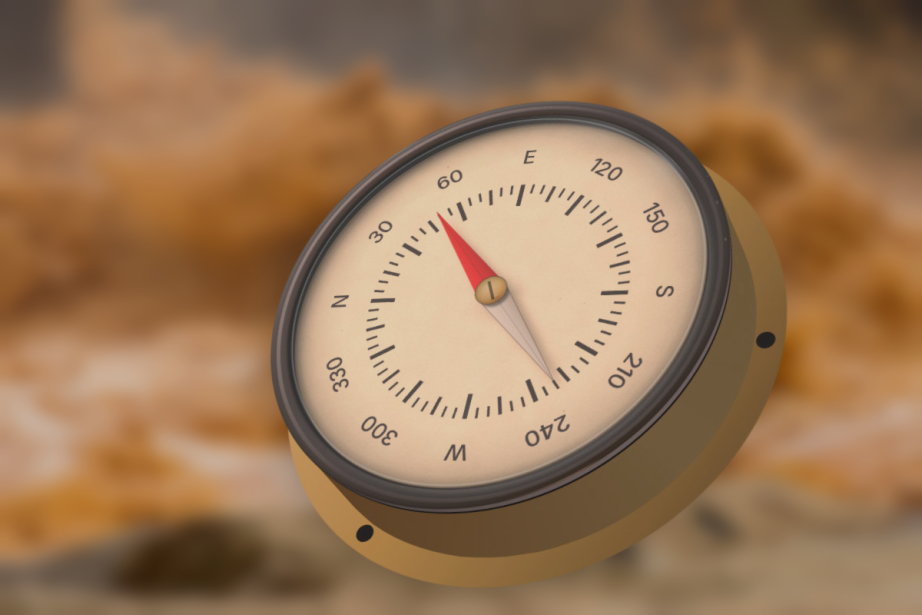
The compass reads 50 °
